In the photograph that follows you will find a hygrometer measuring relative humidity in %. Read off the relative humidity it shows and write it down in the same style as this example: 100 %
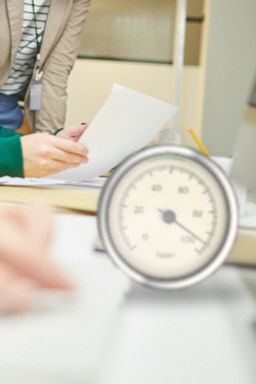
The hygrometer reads 95 %
